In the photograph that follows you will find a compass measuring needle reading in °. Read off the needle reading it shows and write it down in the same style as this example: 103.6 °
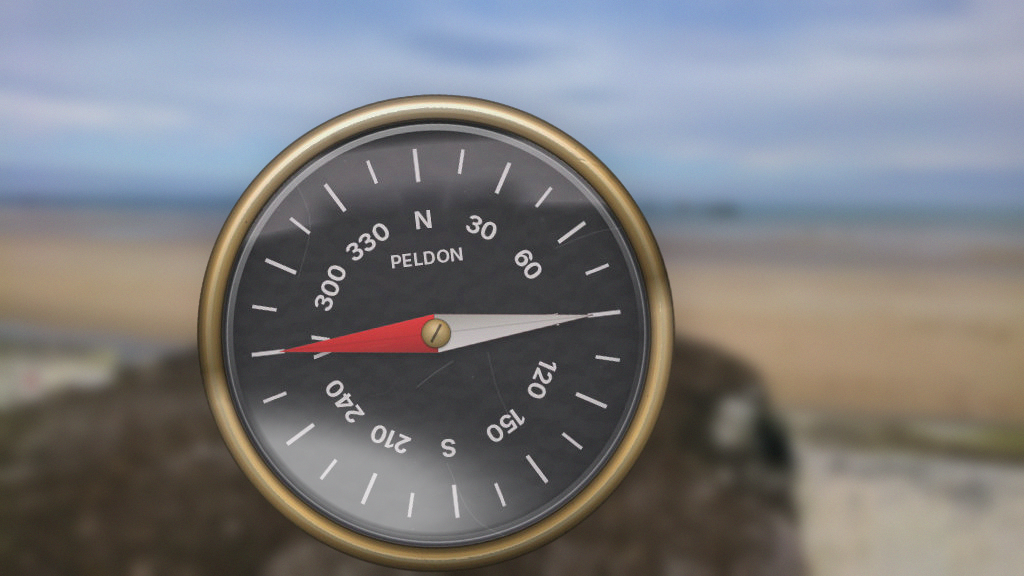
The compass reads 270 °
